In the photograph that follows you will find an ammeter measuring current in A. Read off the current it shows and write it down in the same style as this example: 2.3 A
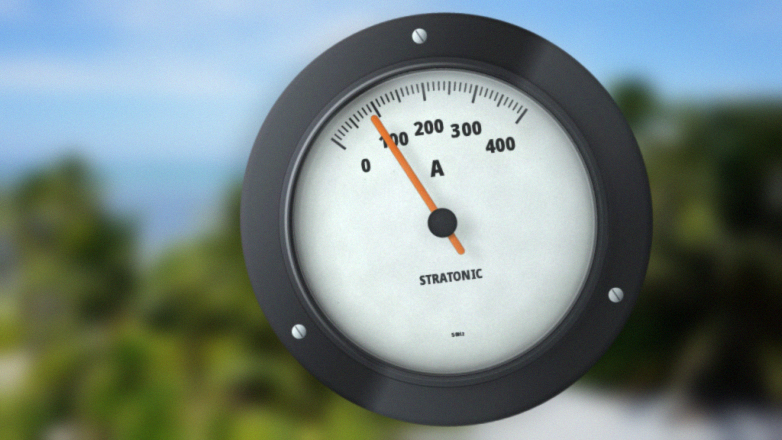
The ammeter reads 90 A
